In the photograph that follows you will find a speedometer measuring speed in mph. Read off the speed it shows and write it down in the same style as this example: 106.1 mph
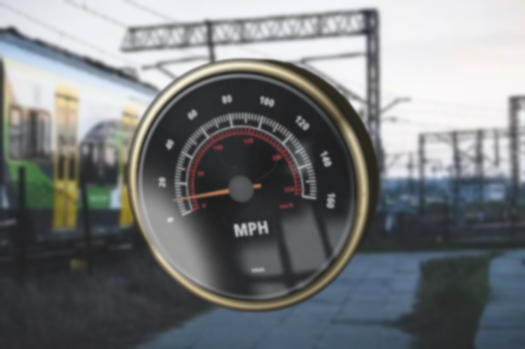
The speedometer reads 10 mph
